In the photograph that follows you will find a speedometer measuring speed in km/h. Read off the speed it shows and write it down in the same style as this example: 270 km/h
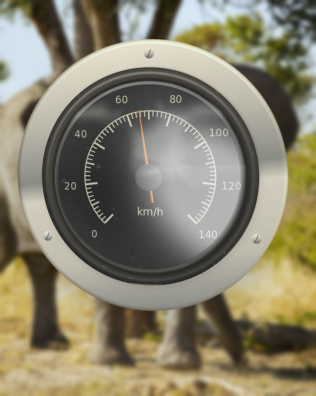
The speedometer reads 66 km/h
